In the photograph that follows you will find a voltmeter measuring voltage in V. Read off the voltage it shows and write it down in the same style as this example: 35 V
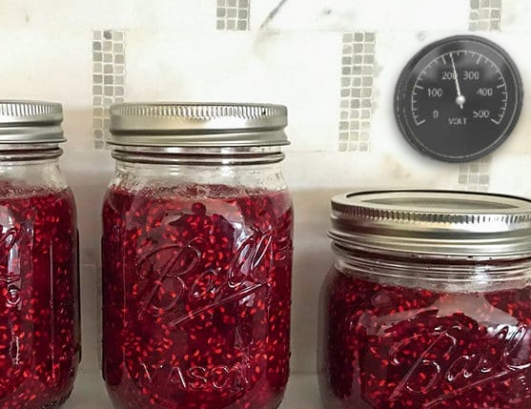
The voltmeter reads 220 V
